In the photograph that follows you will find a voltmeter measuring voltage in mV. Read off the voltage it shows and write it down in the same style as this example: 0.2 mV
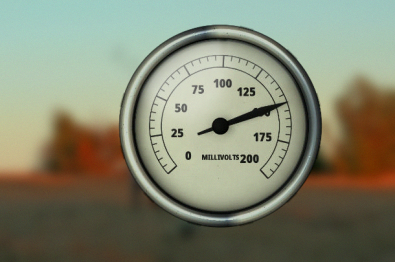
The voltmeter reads 150 mV
